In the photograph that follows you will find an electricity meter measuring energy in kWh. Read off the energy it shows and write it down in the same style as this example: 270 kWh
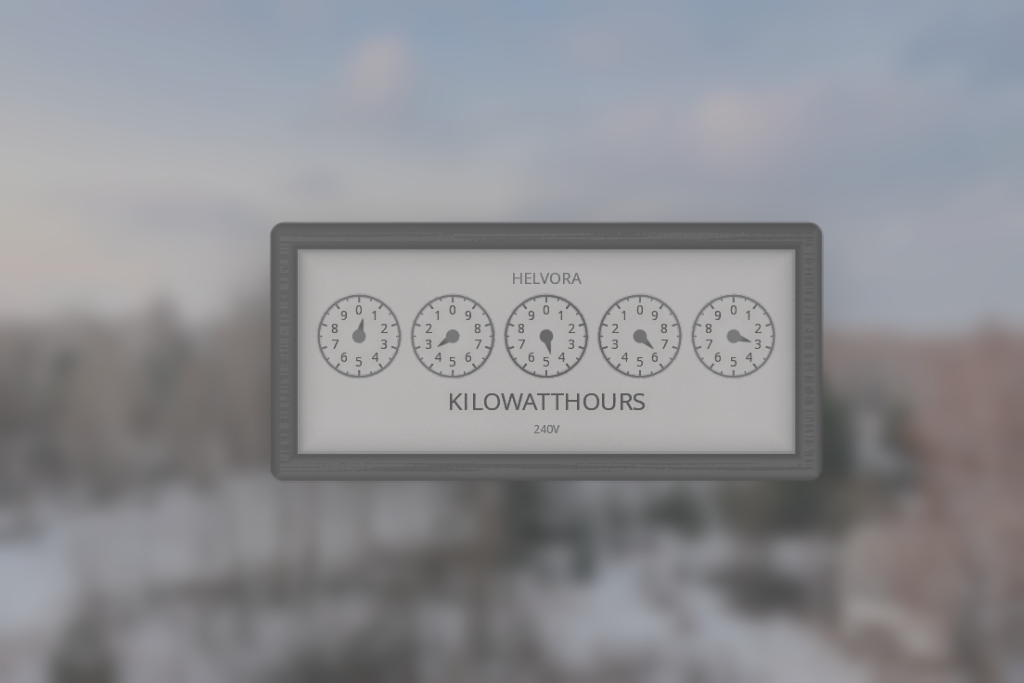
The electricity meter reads 3463 kWh
